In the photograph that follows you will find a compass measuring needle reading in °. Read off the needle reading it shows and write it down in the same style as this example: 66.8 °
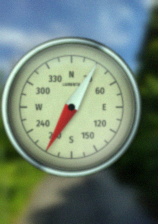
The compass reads 210 °
